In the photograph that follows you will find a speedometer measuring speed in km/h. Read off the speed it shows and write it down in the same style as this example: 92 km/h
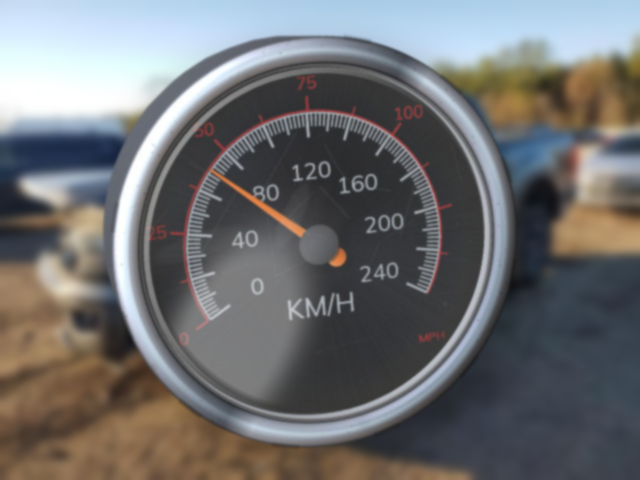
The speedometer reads 70 km/h
